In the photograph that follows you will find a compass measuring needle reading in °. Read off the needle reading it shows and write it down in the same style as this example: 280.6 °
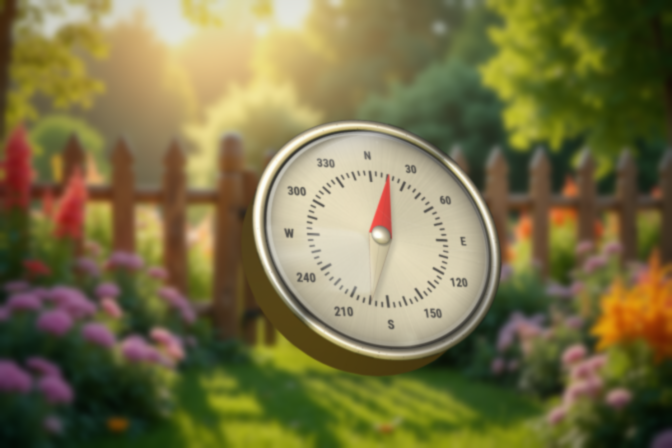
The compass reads 15 °
